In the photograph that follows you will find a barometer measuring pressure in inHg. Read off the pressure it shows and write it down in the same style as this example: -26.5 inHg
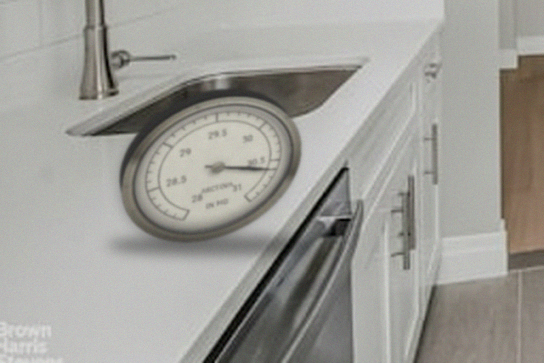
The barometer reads 30.6 inHg
